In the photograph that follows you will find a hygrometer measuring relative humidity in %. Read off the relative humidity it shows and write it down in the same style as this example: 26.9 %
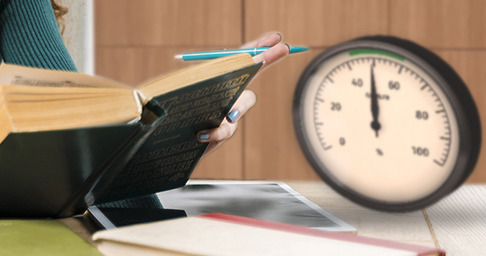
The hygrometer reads 50 %
